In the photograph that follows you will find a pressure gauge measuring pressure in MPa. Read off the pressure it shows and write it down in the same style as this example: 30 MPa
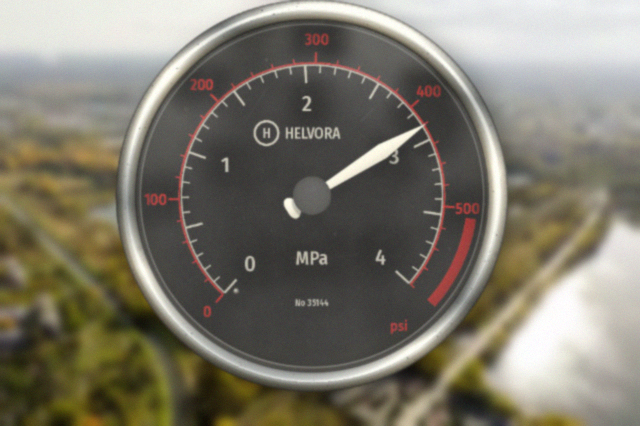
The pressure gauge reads 2.9 MPa
